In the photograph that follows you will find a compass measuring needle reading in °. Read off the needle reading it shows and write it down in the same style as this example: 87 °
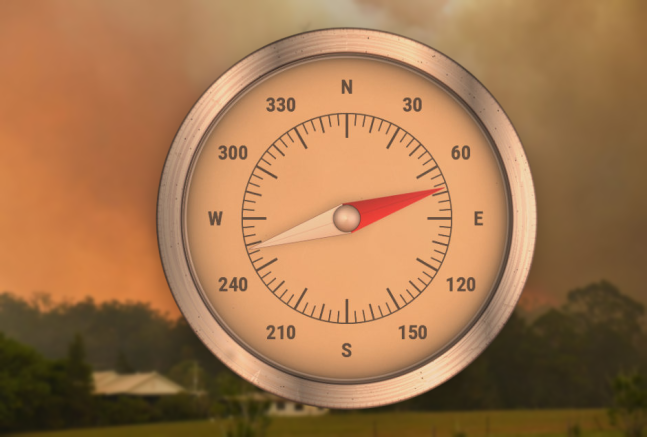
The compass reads 72.5 °
